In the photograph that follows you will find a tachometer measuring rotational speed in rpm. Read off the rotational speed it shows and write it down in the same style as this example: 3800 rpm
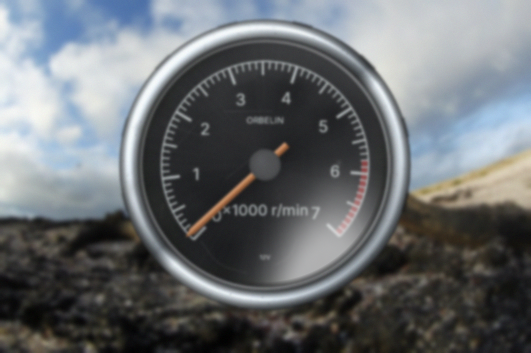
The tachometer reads 100 rpm
